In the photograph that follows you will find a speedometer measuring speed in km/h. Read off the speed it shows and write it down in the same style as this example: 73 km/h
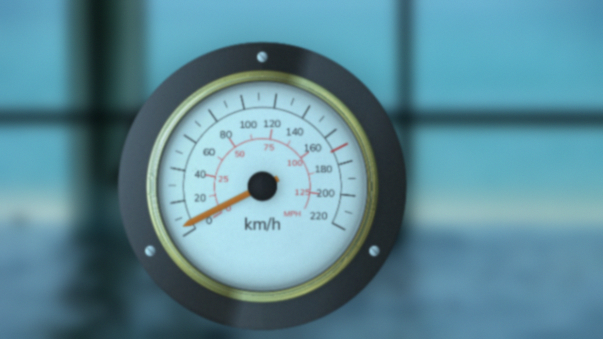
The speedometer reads 5 km/h
